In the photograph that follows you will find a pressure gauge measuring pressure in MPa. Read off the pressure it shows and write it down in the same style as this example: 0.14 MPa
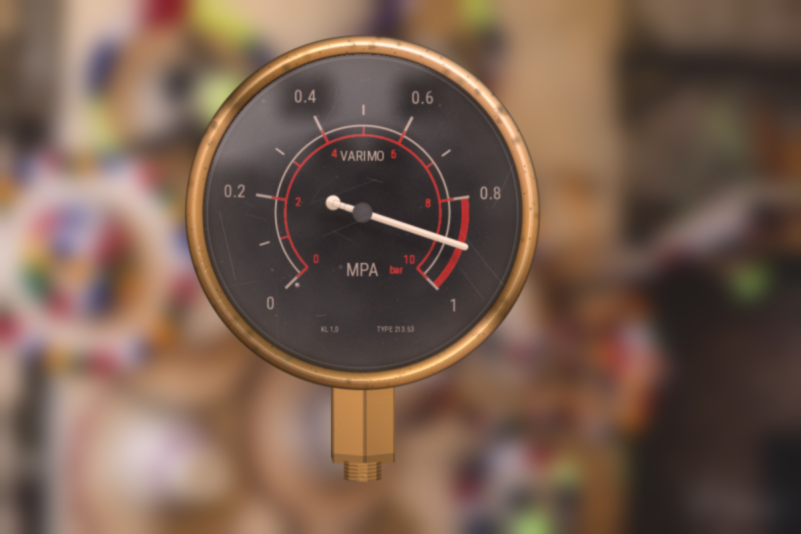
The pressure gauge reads 0.9 MPa
